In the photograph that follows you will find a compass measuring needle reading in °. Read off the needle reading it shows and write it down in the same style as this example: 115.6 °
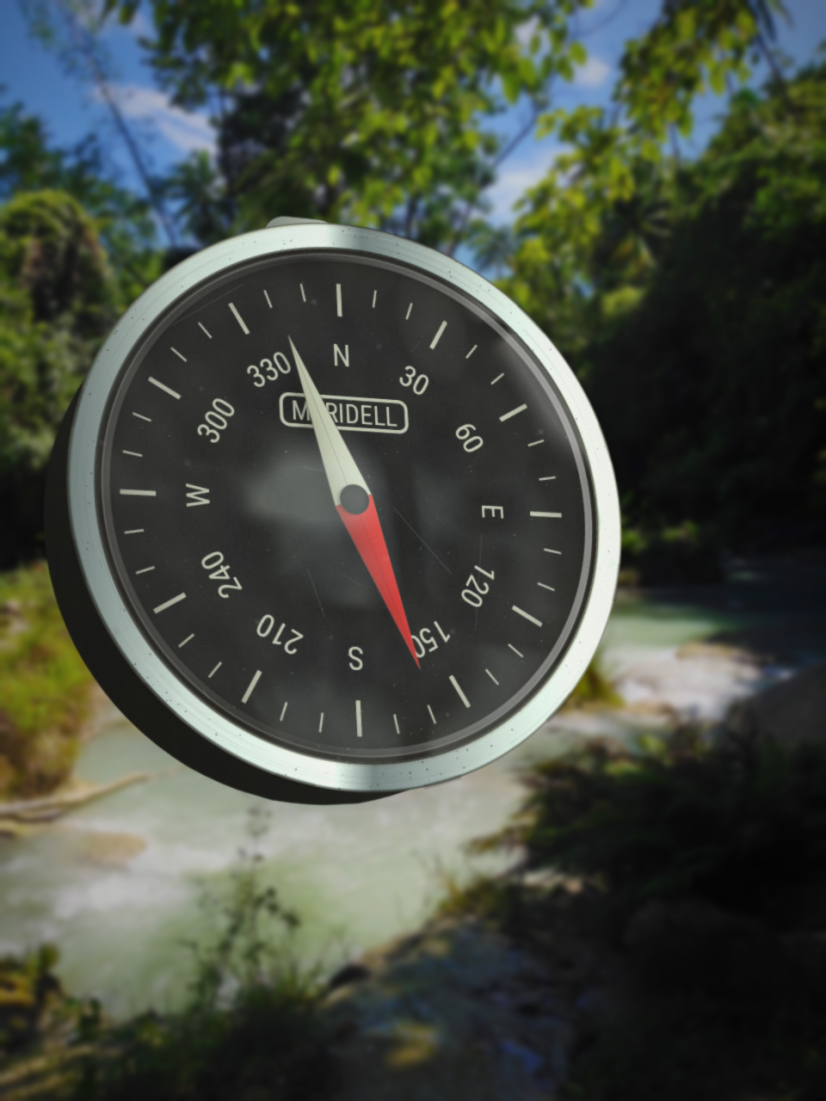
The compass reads 160 °
